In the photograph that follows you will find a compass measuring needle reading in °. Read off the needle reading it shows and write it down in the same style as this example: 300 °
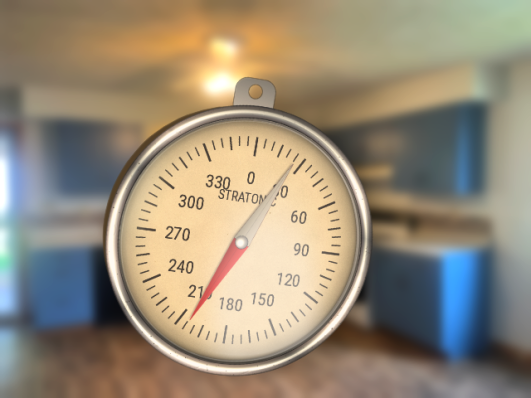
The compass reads 205 °
